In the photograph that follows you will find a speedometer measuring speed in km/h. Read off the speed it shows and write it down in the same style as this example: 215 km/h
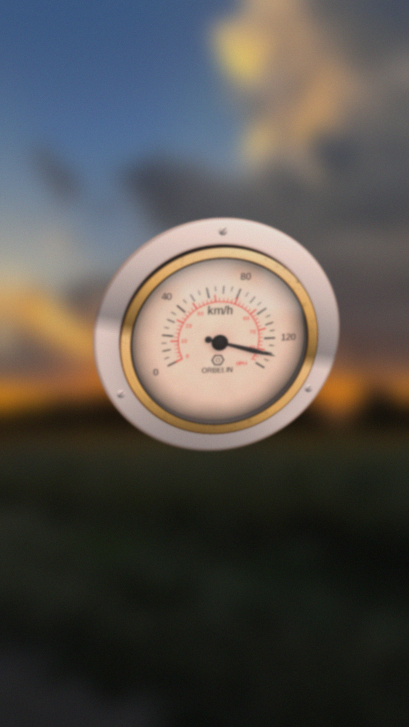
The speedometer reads 130 km/h
